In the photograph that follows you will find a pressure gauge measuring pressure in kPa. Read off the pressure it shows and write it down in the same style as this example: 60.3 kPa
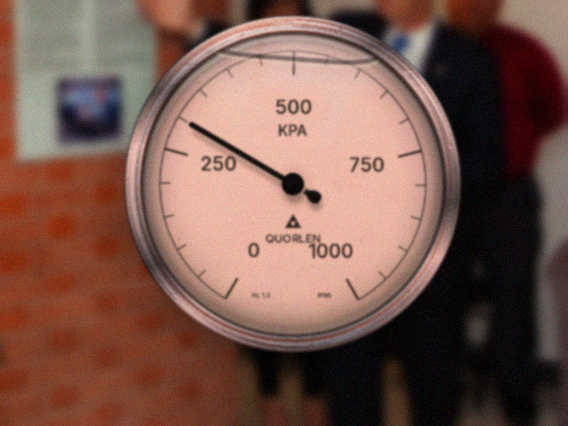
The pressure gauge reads 300 kPa
